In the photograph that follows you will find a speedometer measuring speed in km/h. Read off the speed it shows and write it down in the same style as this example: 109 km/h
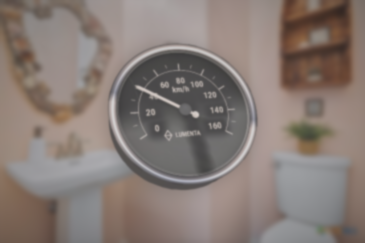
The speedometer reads 40 km/h
